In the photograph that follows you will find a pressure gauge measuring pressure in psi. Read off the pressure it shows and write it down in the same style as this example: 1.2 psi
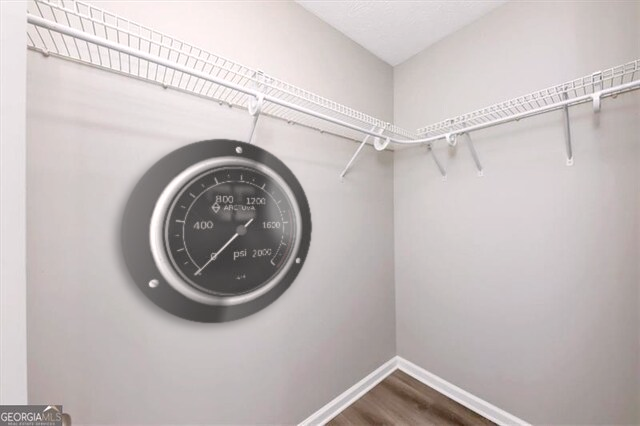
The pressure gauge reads 0 psi
